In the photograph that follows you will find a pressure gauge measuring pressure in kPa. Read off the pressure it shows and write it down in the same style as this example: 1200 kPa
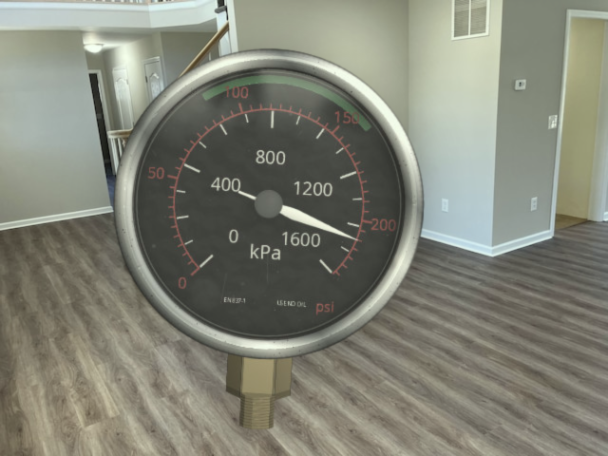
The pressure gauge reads 1450 kPa
